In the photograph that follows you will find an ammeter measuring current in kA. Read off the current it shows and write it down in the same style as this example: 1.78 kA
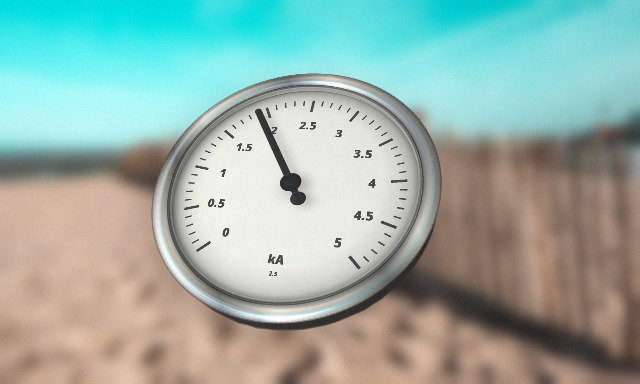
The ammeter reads 1.9 kA
